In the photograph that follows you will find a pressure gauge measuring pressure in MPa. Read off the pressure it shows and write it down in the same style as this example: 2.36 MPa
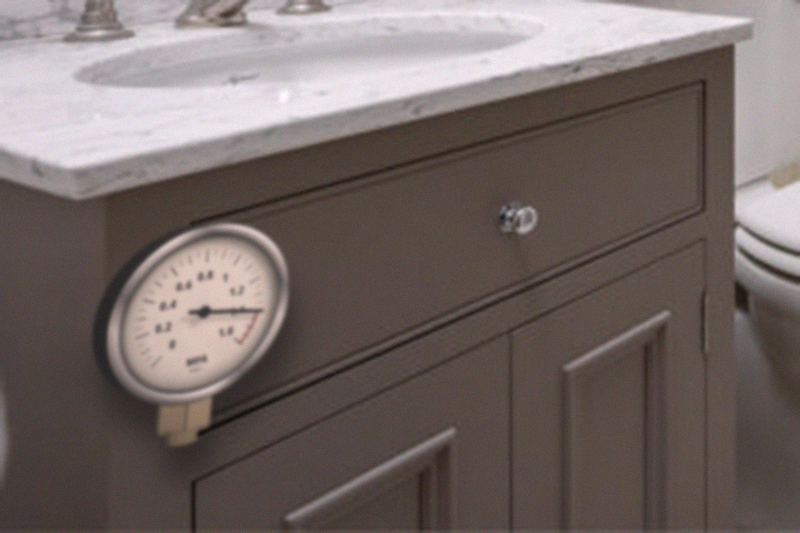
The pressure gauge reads 1.4 MPa
